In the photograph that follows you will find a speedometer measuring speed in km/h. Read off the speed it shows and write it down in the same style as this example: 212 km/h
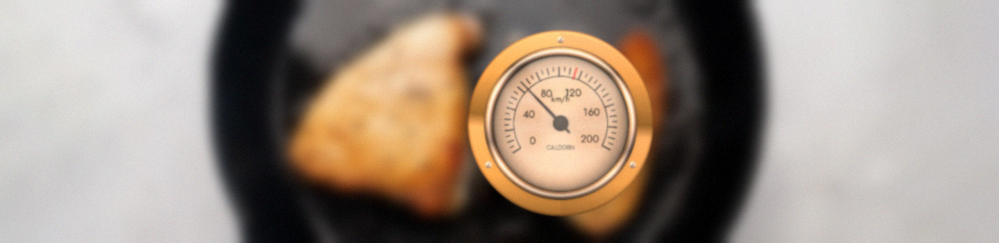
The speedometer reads 65 km/h
